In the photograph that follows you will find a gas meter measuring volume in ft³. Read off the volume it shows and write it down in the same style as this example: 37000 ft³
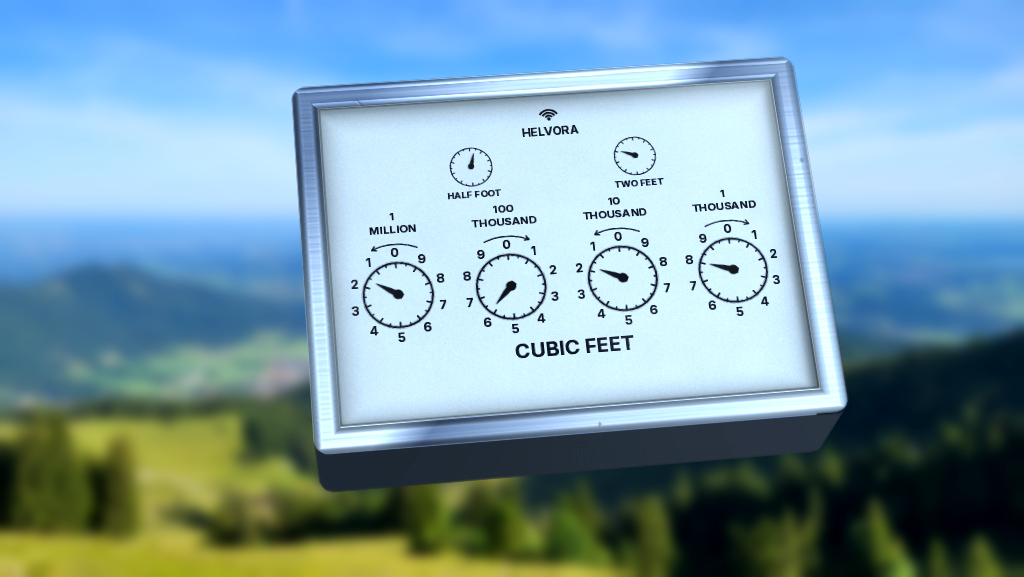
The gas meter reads 161800 ft³
